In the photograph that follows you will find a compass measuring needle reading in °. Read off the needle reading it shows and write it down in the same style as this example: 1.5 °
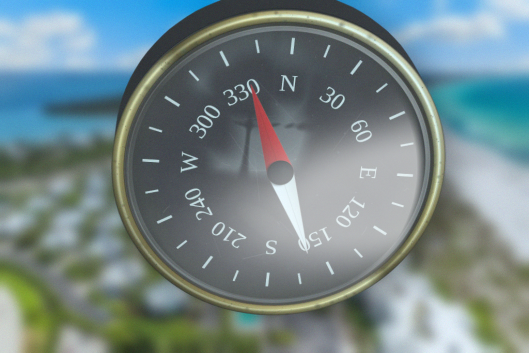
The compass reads 337.5 °
